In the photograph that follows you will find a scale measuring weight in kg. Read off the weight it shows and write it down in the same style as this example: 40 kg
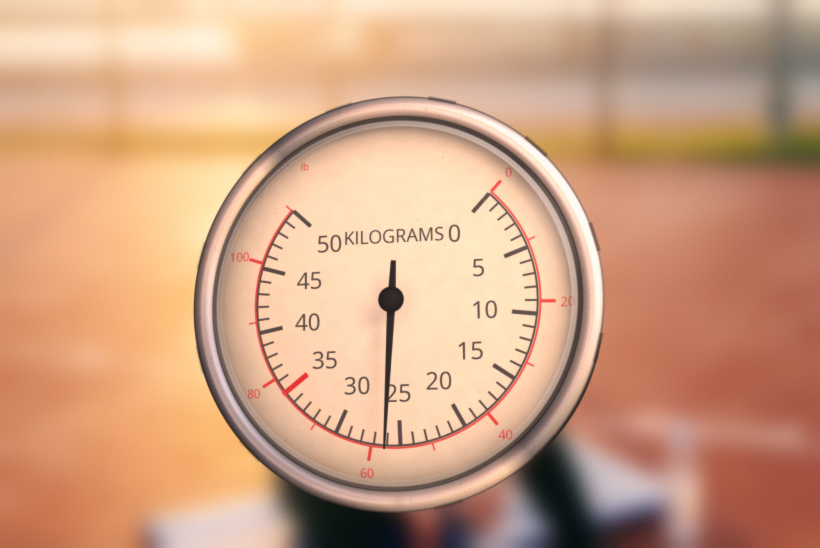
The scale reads 26 kg
